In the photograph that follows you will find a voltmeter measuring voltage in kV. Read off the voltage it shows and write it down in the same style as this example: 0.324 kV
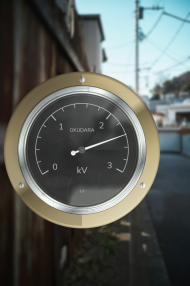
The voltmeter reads 2.4 kV
